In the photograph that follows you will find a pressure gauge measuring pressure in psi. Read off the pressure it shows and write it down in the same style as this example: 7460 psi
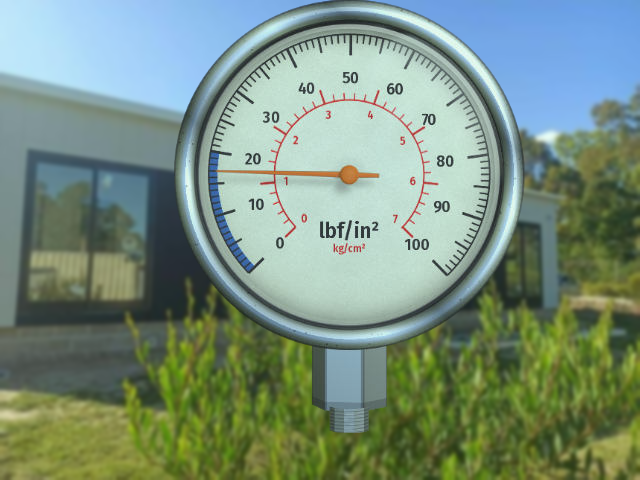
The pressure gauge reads 17 psi
